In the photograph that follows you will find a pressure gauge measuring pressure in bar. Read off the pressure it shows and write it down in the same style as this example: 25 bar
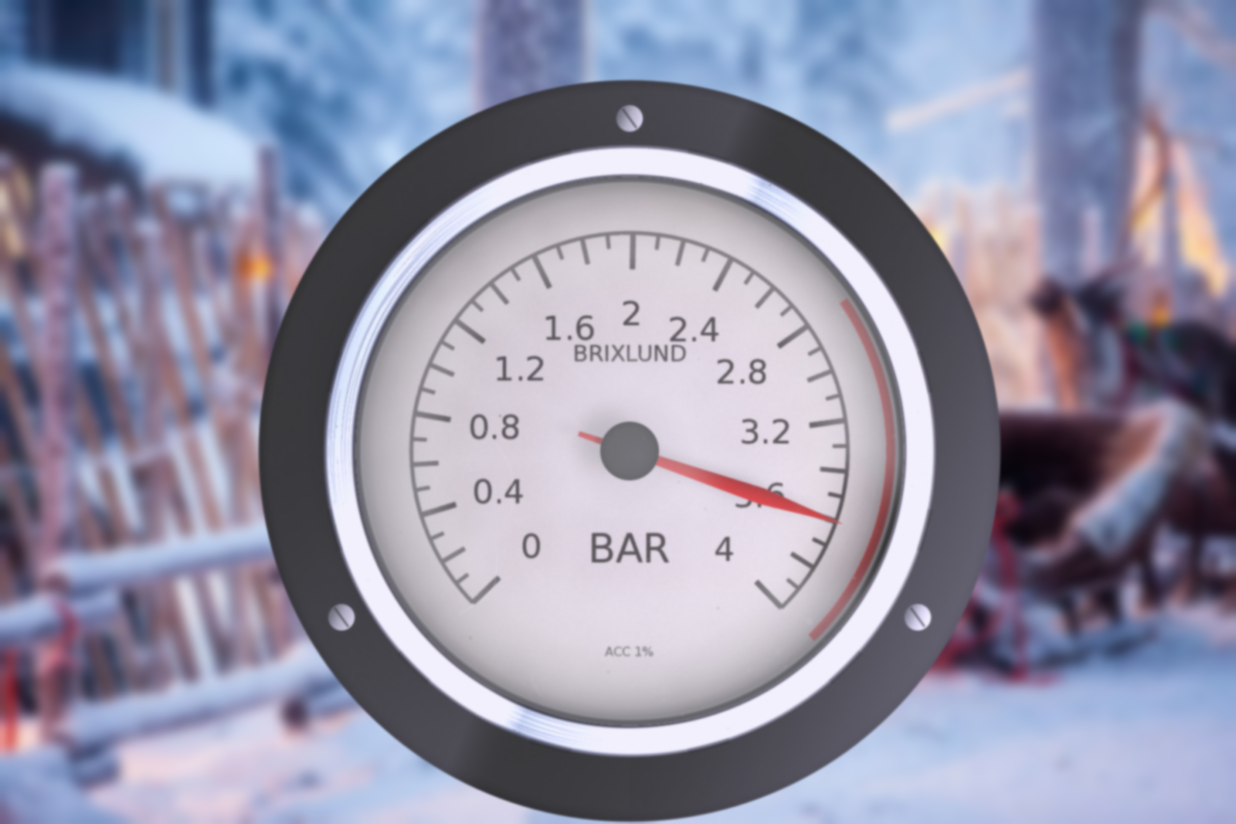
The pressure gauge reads 3.6 bar
